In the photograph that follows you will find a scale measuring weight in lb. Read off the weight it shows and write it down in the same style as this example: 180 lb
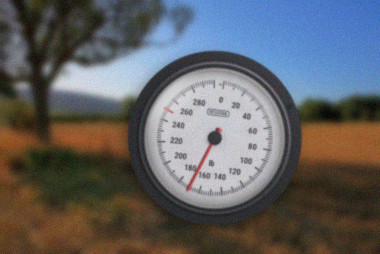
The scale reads 170 lb
